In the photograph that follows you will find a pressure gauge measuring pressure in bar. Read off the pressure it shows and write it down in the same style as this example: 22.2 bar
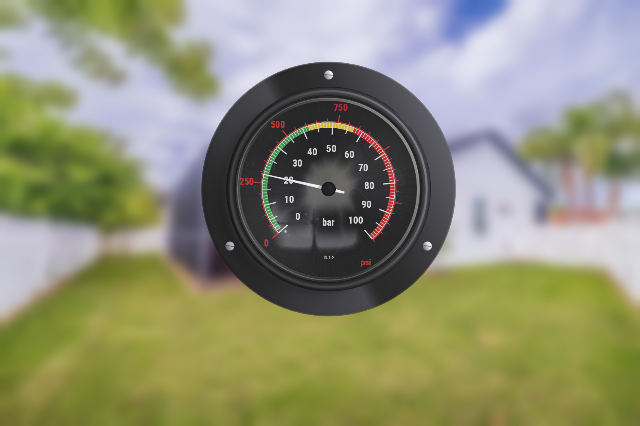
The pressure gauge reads 20 bar
